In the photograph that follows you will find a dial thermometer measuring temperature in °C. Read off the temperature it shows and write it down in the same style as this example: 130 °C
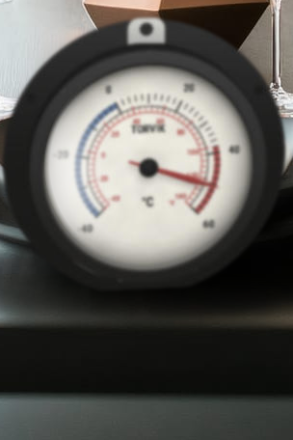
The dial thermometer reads 50 °C
